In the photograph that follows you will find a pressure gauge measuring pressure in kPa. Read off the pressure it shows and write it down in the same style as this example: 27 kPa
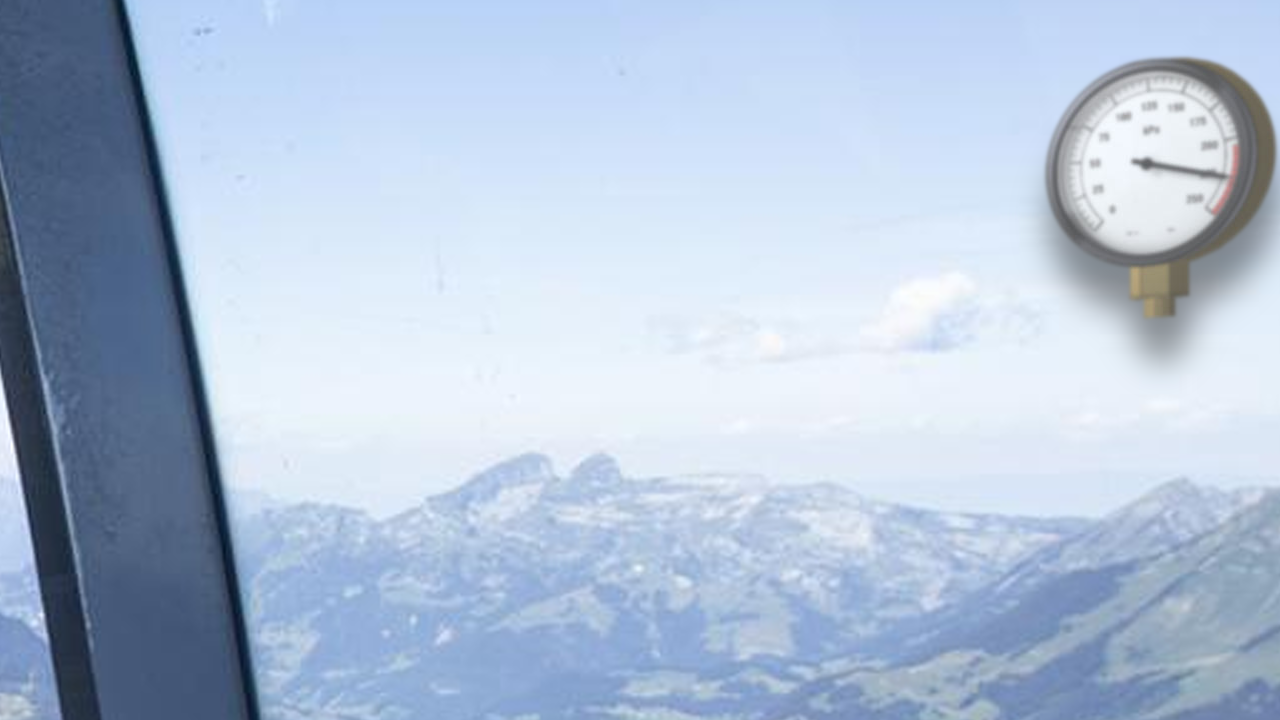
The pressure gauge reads 225 kPa
